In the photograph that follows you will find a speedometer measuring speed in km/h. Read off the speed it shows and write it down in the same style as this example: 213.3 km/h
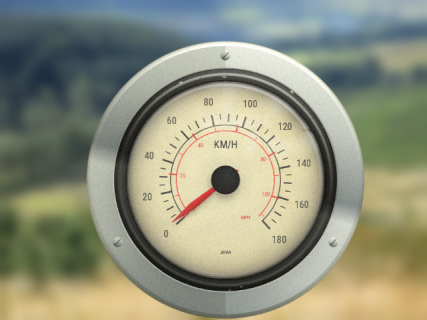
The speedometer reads 2.5 km/h
